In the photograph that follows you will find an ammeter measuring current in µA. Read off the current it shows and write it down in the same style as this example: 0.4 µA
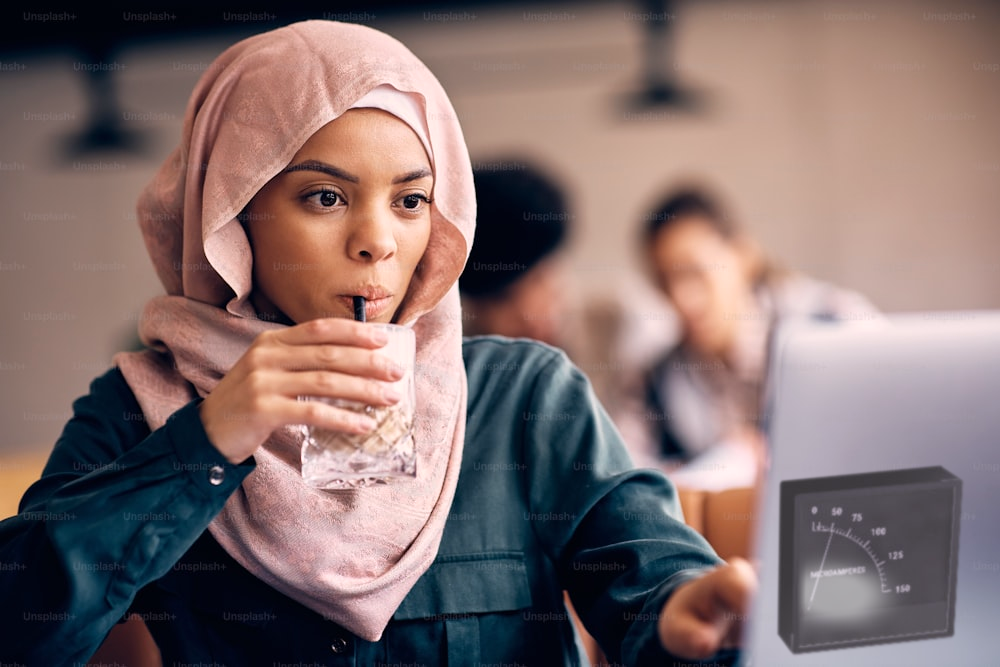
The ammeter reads 50 µA
